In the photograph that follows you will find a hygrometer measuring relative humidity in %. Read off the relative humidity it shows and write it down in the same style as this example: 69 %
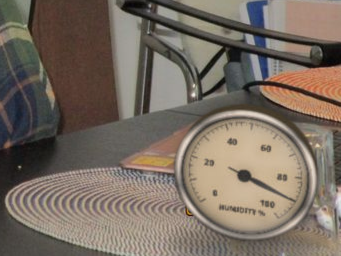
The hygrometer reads 90 %
